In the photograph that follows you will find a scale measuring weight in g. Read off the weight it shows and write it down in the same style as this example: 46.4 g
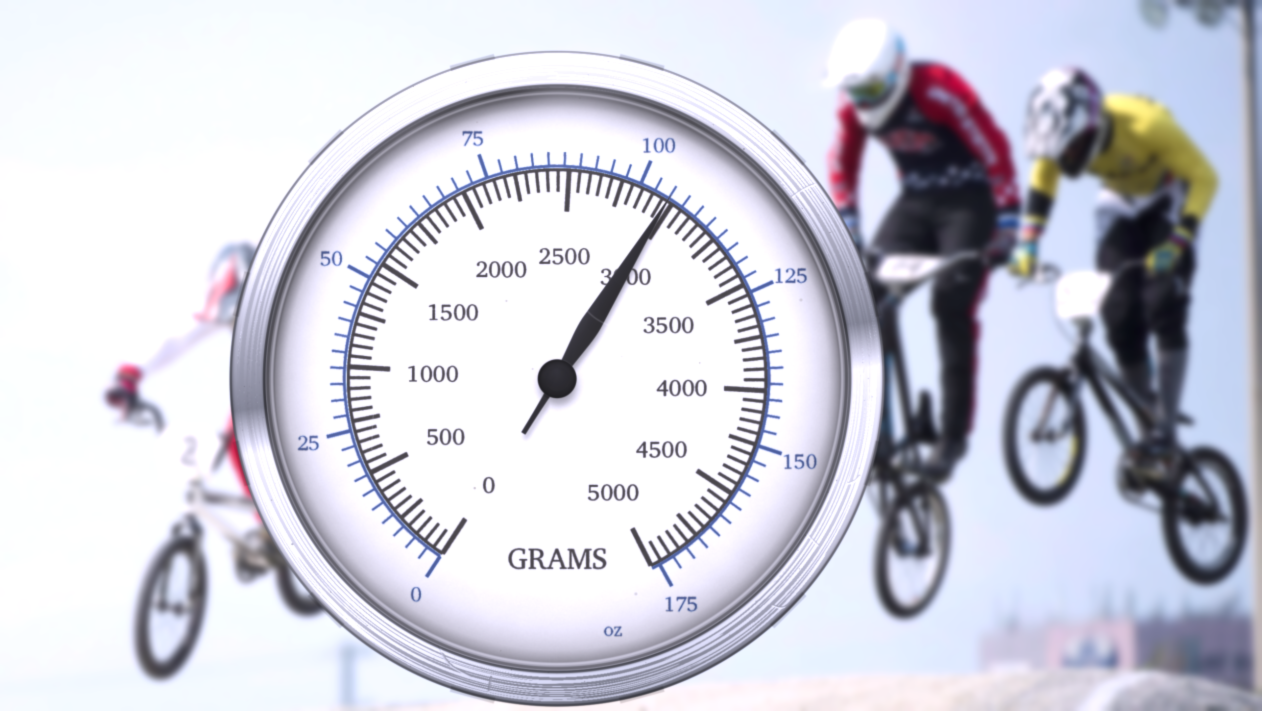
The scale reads 2975 g
